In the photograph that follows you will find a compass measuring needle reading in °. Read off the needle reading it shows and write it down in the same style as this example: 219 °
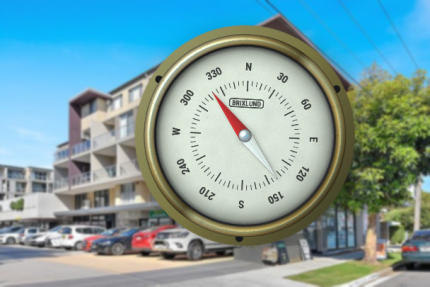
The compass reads 320 °
